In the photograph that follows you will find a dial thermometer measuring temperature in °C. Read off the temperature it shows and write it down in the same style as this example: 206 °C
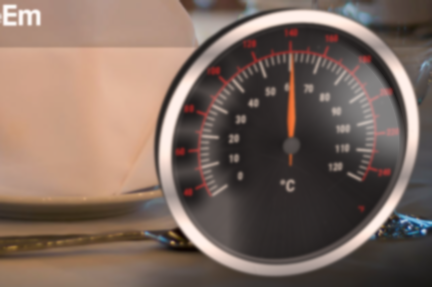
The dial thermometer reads 60 °C
